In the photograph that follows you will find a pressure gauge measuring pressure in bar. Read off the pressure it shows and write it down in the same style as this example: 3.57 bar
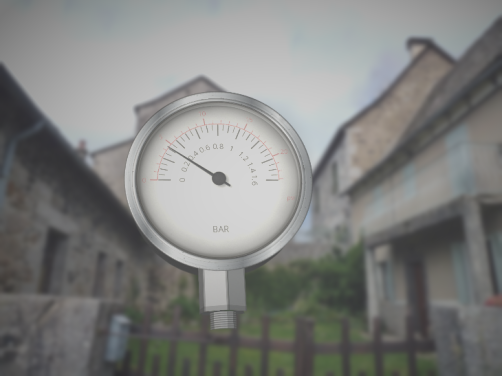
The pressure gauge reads 0.3 bar
